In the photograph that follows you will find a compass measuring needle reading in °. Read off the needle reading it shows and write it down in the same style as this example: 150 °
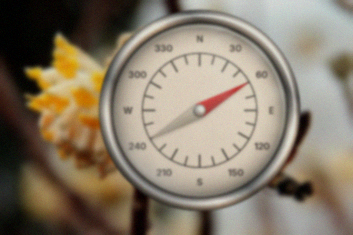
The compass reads 60 °
